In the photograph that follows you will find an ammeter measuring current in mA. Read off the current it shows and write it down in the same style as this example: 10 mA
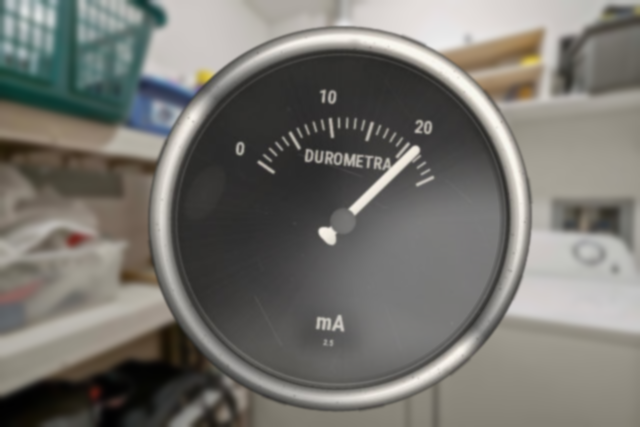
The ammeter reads 21 mA
